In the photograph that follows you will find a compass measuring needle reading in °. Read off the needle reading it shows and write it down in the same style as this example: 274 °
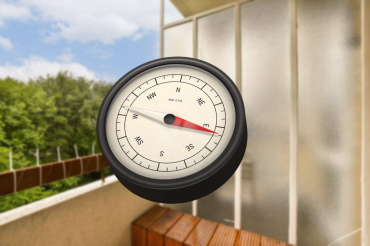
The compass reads 100 °
